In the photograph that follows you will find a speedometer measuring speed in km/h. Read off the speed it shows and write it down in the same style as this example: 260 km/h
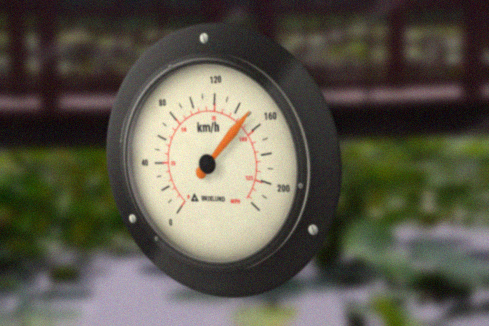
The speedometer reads 150 km/h
